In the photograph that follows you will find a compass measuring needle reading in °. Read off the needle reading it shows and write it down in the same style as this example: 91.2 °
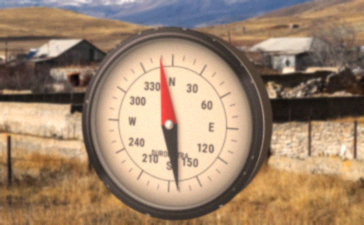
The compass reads 350 °
